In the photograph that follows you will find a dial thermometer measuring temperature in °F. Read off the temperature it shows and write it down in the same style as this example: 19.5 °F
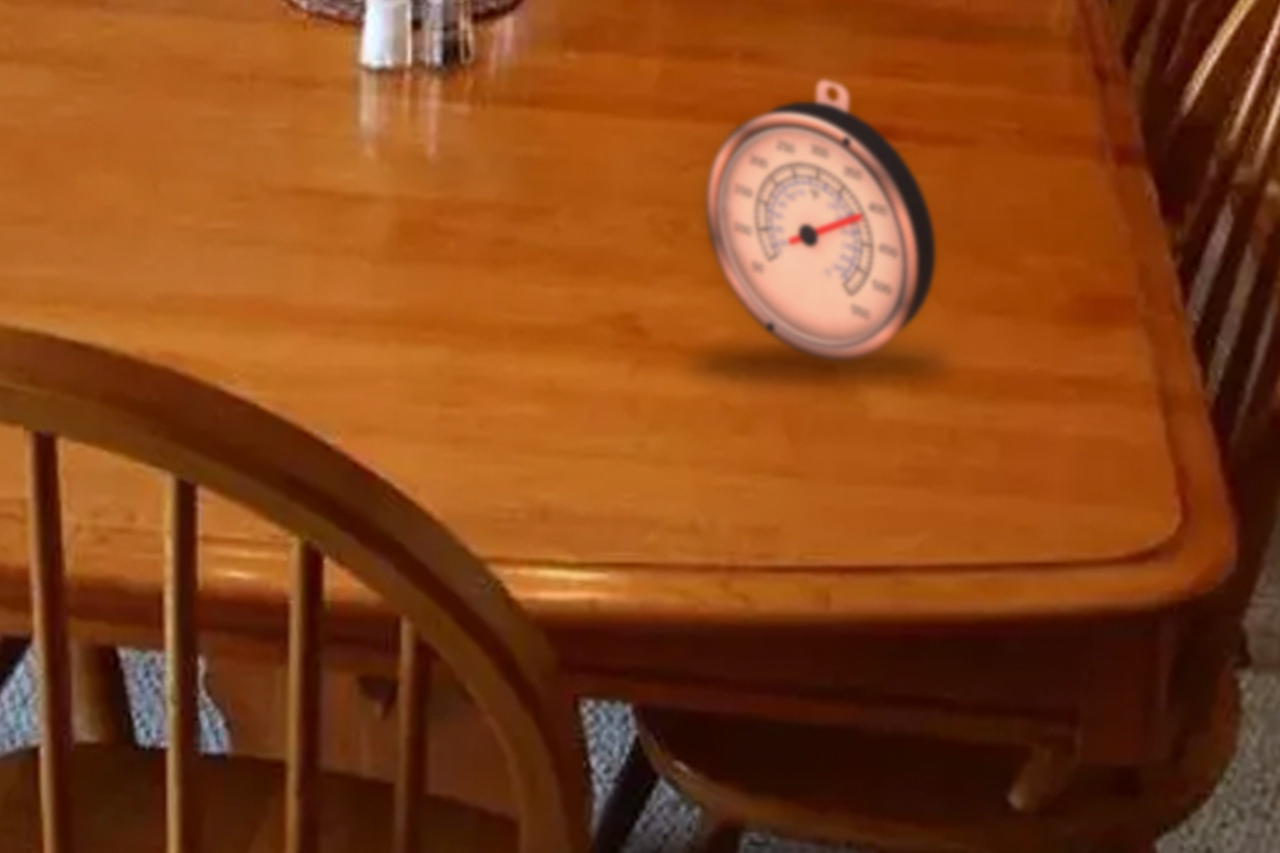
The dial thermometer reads 400 °F
